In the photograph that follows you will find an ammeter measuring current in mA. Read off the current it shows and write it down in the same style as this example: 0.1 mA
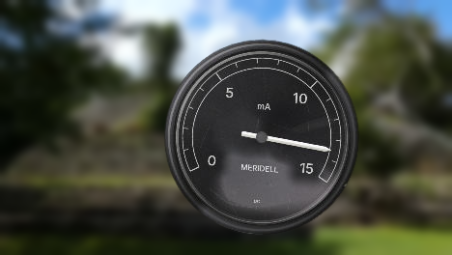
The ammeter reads 13.5 mA
